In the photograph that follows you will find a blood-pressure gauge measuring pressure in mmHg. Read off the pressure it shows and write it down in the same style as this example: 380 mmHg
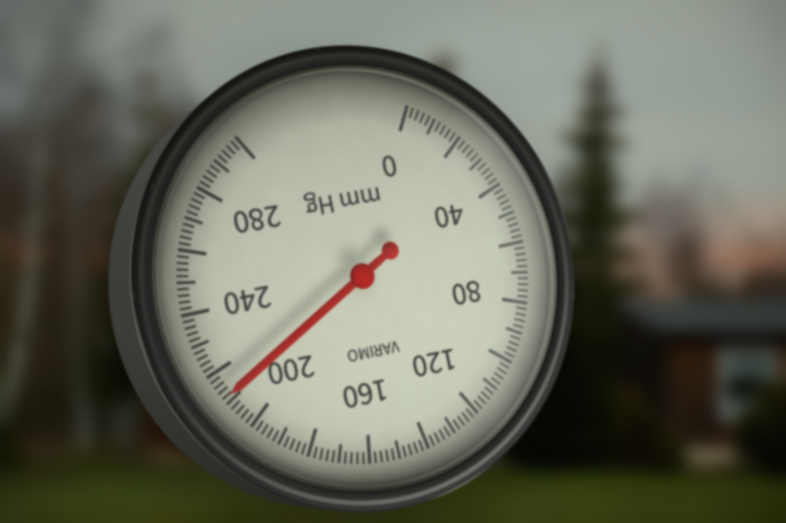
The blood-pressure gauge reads 212 mmHg
